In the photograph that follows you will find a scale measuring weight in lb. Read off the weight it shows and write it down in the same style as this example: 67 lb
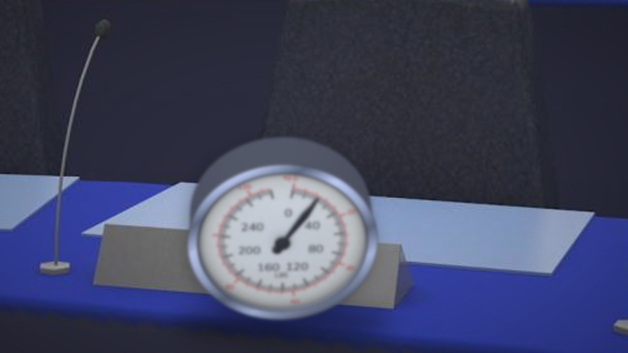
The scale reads 20 lb
